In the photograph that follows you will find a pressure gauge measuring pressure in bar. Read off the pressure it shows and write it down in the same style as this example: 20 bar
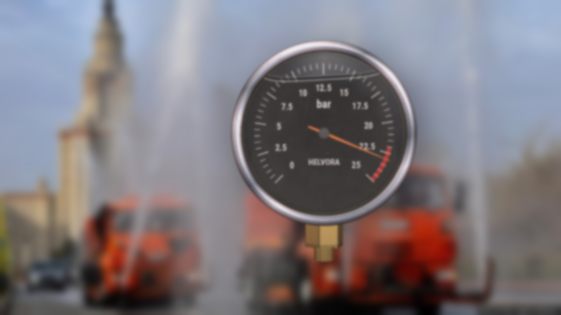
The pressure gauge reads 23 bar
